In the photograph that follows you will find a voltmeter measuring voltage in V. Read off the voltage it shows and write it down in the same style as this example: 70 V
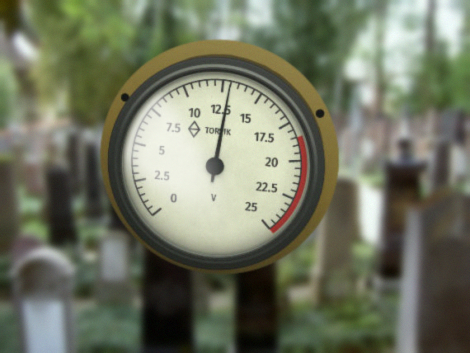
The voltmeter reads 13 V
